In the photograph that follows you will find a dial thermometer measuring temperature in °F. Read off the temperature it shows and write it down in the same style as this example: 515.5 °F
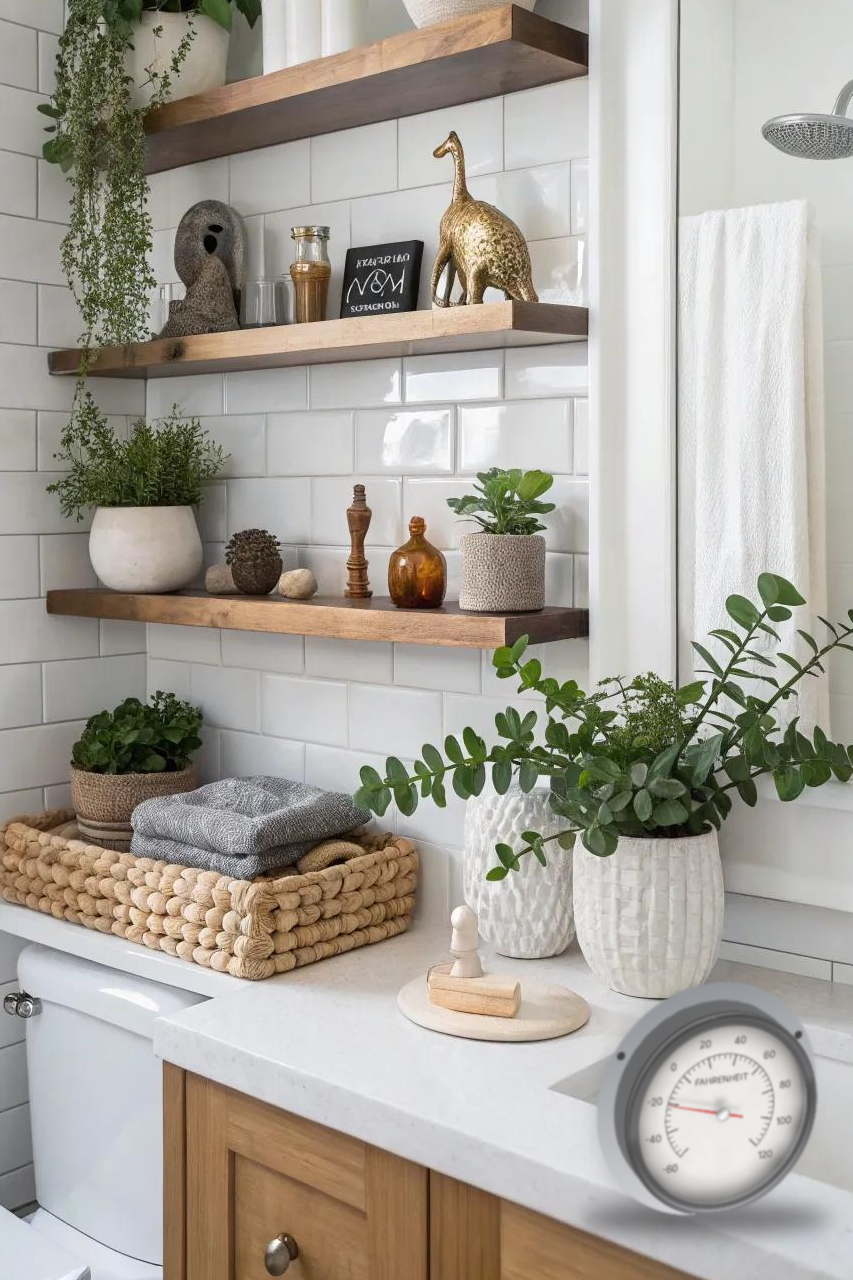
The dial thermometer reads -20 °F
